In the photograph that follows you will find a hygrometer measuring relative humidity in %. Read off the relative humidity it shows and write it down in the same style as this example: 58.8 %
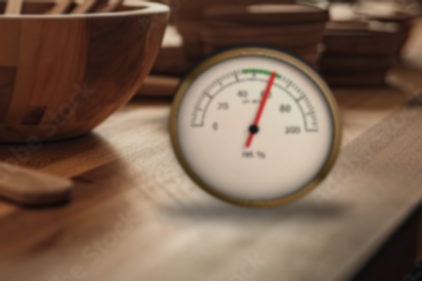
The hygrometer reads 60 %
